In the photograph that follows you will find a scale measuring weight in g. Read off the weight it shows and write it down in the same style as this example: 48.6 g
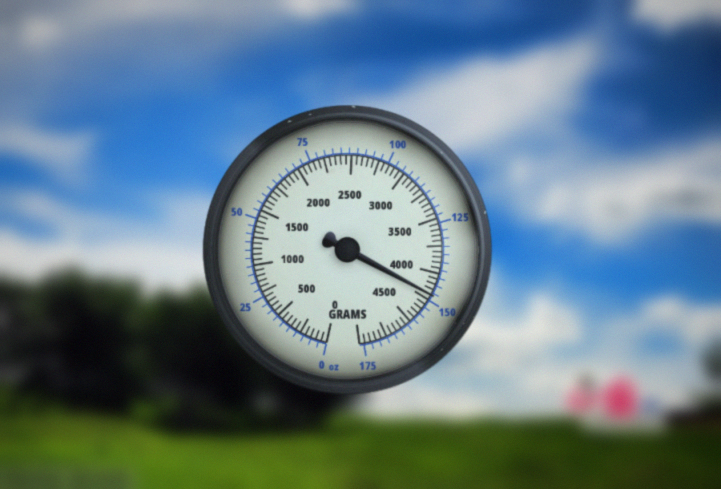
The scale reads 4200 g
